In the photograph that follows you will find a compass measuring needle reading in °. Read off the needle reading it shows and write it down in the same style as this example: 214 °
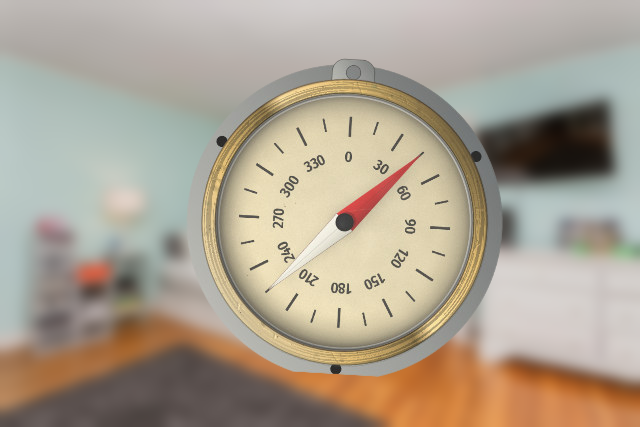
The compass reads 45 °
